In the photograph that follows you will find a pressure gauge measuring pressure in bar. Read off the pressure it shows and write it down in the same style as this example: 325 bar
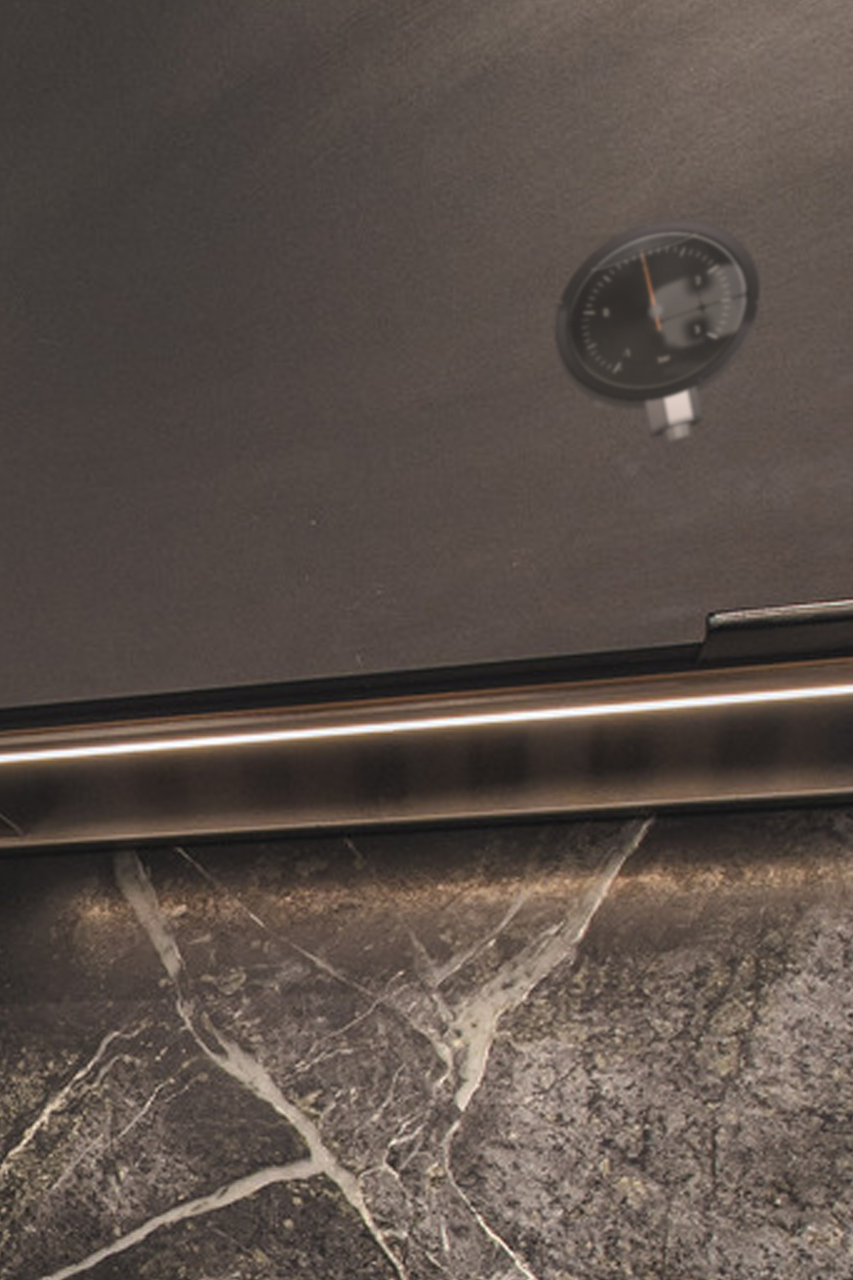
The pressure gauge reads 1 bar
